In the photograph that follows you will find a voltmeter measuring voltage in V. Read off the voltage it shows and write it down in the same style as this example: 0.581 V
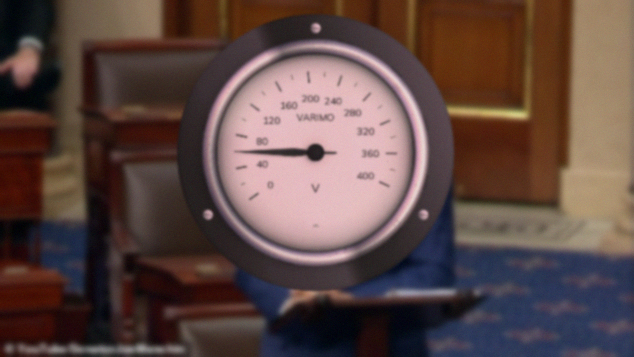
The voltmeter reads 60 V
